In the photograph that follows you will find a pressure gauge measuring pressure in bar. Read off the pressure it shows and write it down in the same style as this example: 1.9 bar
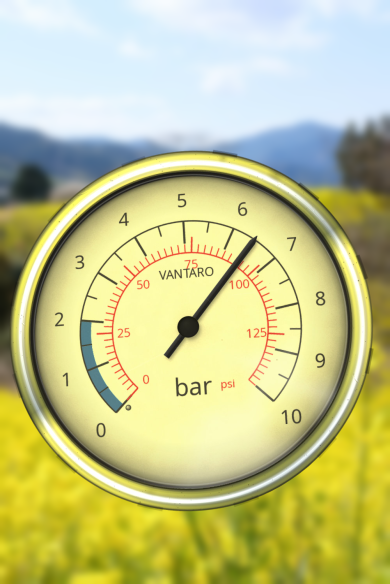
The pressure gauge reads 6.5 bar
